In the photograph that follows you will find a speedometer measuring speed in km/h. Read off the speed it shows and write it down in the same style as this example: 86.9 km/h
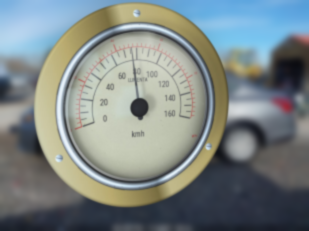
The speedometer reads 75 km/h
